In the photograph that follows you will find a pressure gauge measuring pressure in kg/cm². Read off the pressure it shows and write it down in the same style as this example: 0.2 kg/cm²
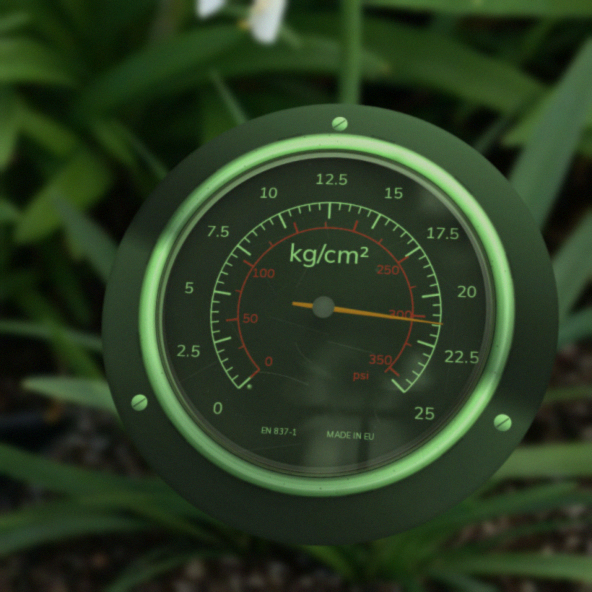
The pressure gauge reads 21.5 kg/cm²
